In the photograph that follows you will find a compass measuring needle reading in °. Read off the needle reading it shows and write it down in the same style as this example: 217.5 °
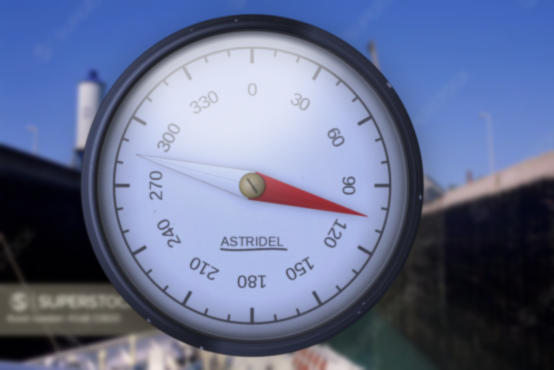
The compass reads 105 °
